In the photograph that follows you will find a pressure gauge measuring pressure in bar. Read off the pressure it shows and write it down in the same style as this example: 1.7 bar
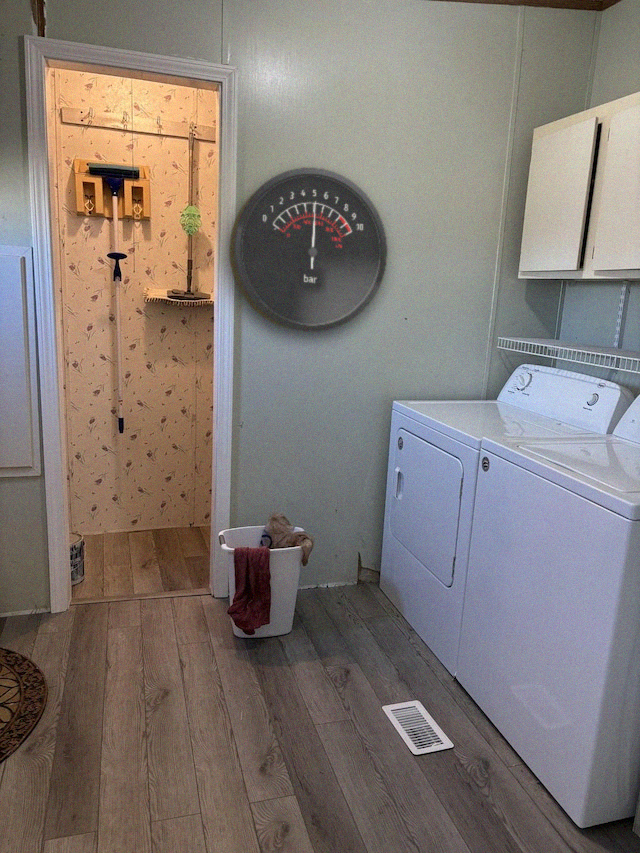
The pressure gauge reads 5 bar
